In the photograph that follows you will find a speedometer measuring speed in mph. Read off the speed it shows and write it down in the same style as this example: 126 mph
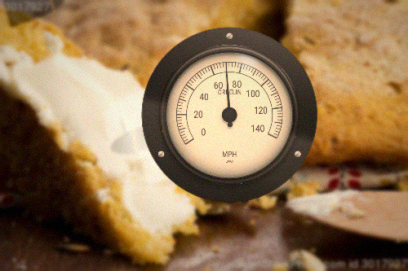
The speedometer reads 70 mph
